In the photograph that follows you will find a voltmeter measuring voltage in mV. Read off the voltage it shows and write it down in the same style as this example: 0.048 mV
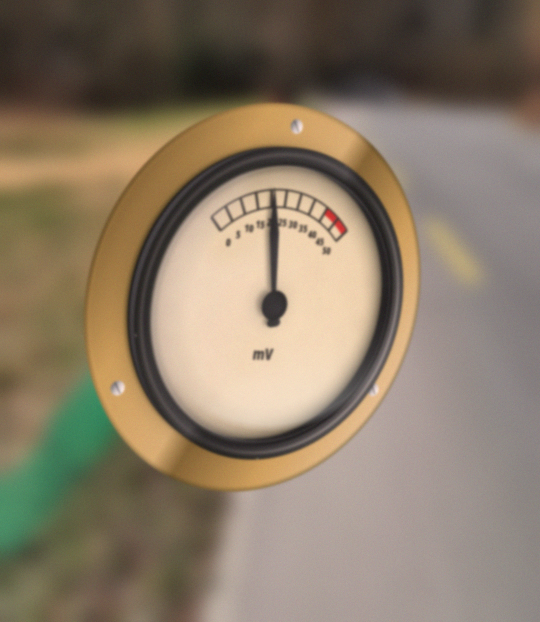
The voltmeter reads 20 mV
